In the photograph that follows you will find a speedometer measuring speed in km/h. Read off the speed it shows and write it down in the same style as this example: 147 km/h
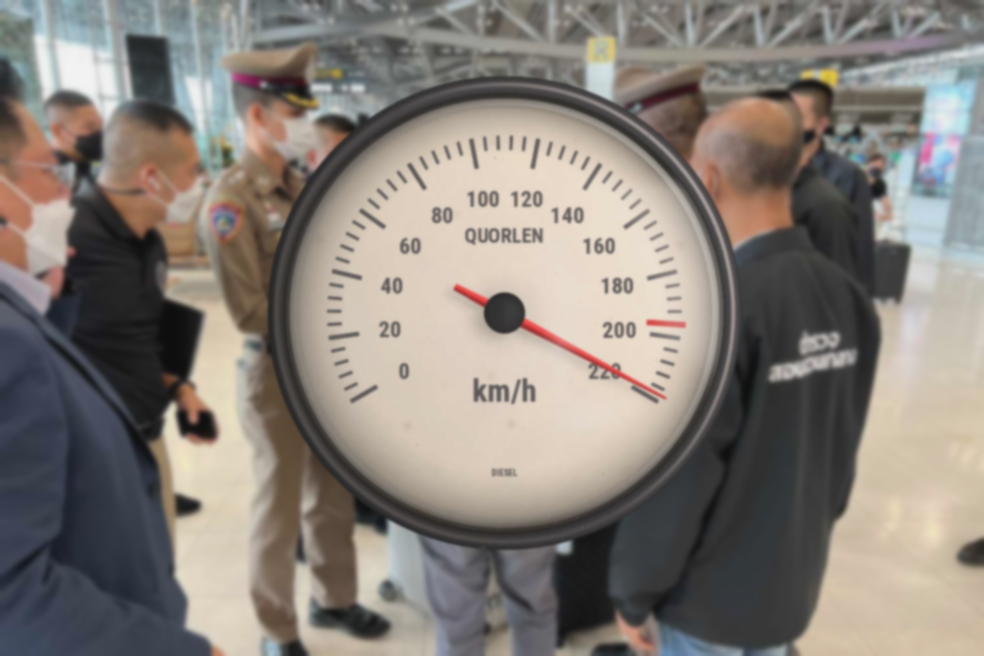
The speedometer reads 218 km/h
